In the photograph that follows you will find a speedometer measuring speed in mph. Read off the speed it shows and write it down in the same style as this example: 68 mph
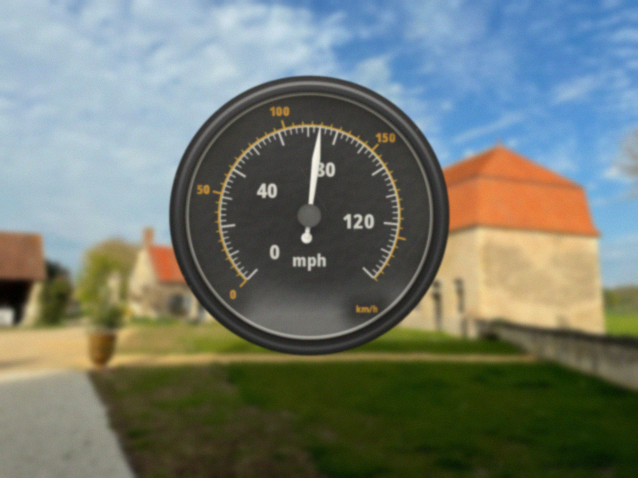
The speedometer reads 74 mph
